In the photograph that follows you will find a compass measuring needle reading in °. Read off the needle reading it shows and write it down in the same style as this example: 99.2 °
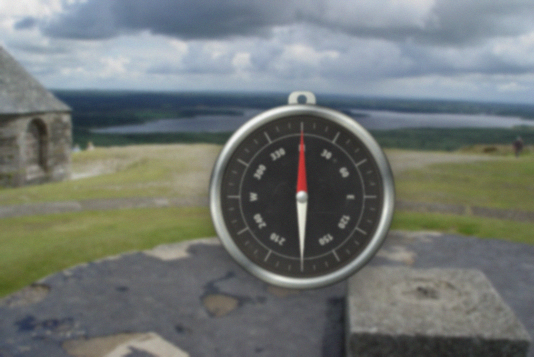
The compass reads 0 °
